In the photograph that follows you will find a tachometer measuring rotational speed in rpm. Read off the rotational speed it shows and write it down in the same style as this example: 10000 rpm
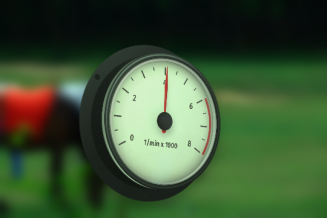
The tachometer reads 4000 rpm
